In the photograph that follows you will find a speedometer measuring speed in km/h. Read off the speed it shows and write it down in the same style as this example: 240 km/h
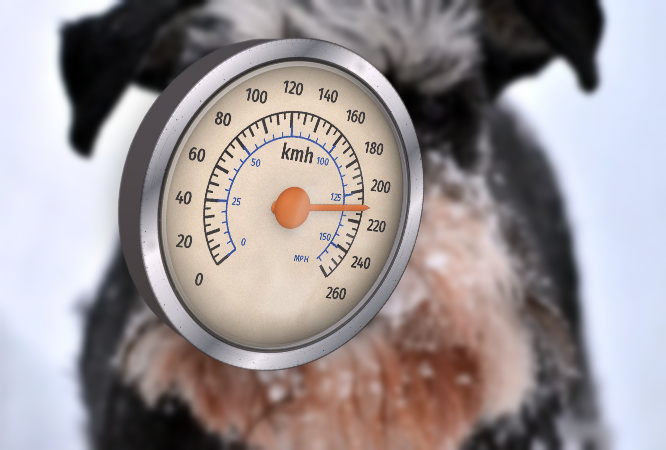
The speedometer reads 210 km/h
